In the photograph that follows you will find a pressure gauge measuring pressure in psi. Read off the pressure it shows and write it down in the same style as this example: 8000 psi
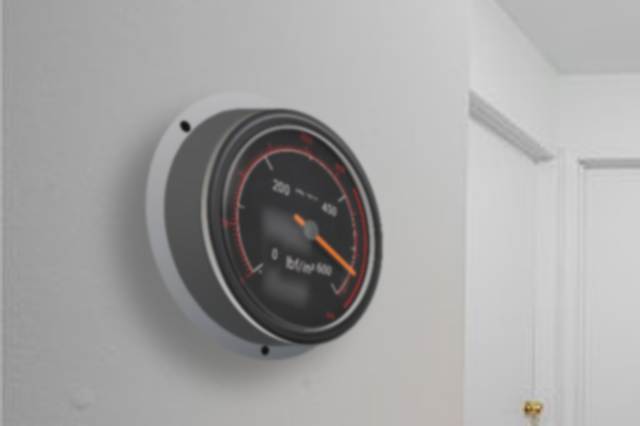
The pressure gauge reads 550 psi
